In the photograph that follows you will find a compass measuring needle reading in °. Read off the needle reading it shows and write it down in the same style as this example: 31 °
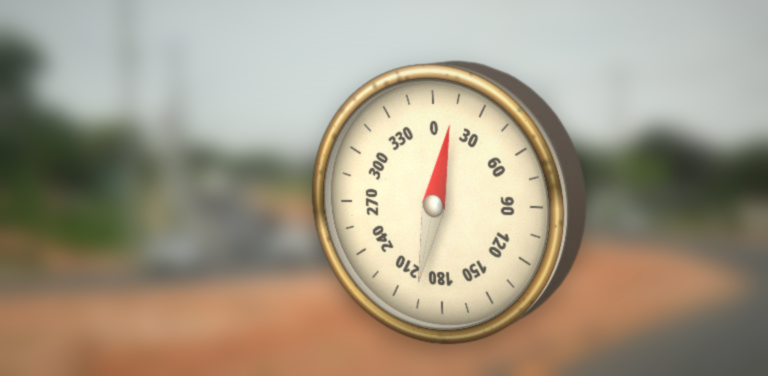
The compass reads 15 °
